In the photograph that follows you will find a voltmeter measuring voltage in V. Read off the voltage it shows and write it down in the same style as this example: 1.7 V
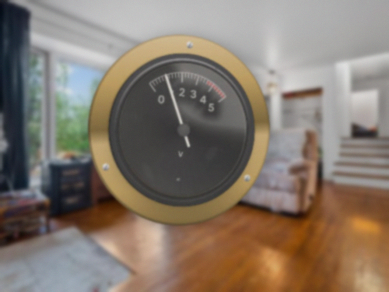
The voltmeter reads 1 V
